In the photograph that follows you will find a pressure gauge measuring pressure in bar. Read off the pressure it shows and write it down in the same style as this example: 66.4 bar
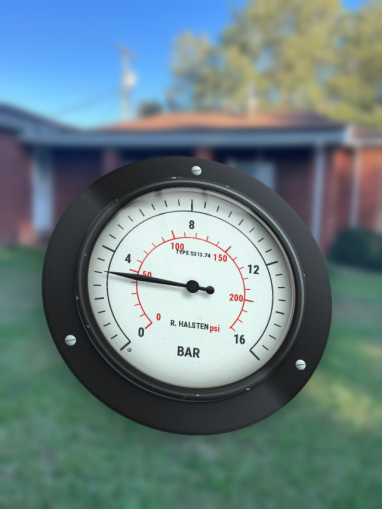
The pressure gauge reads 3 bar
